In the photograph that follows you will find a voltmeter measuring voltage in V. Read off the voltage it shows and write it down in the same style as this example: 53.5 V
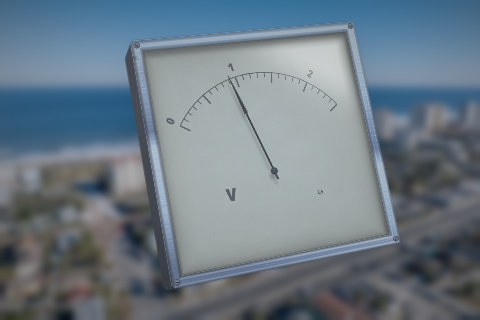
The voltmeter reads 0.9 V
